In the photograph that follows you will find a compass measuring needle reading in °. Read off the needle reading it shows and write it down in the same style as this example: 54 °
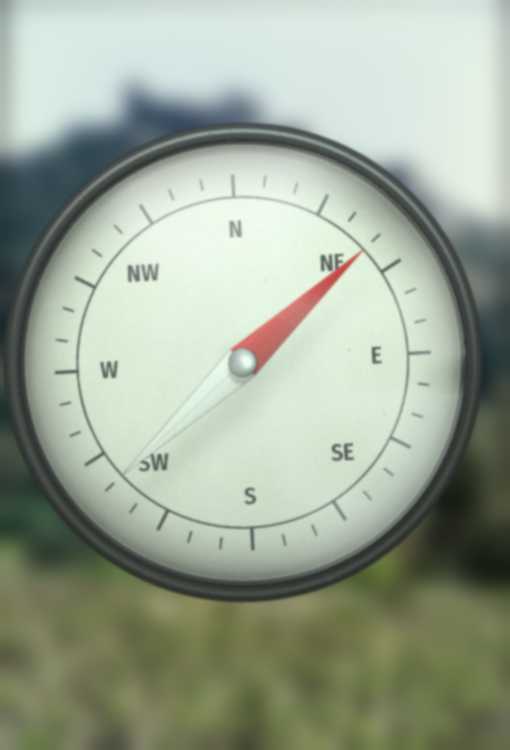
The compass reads 50 °
